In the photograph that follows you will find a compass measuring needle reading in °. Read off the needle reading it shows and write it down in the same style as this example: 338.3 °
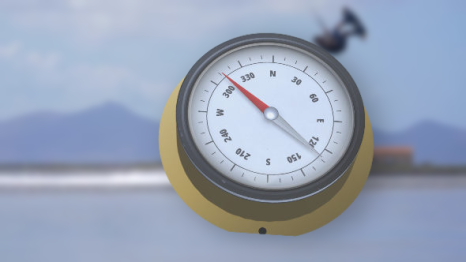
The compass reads 310 °
